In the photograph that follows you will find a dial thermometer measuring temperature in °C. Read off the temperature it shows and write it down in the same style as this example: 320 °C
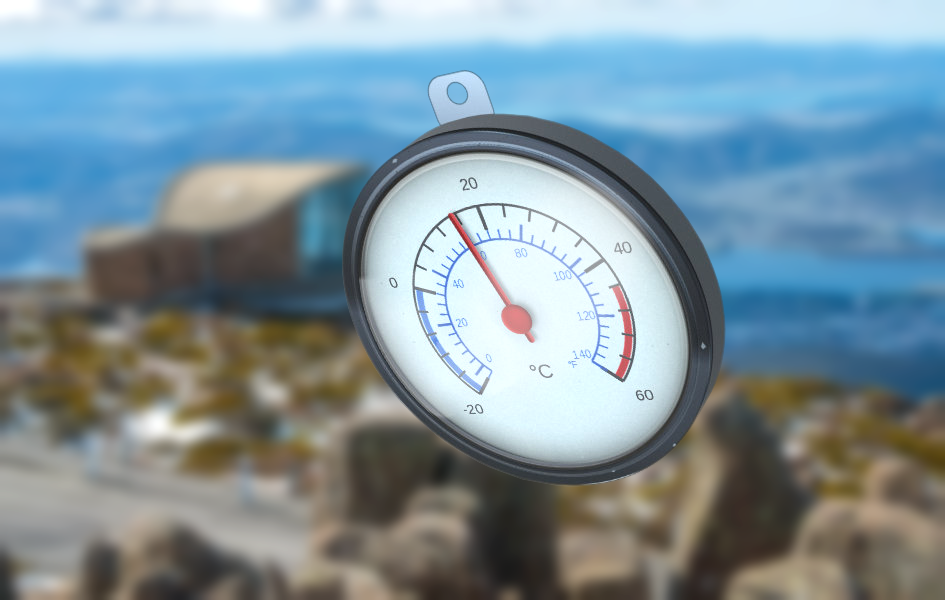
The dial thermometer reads 16 °C
